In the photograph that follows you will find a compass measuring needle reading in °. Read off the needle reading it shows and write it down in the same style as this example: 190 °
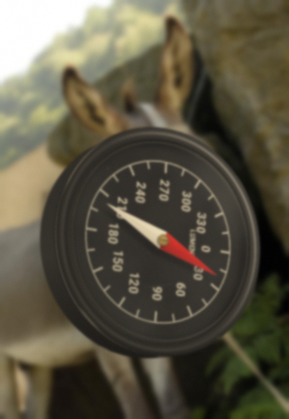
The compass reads 22.5 °
